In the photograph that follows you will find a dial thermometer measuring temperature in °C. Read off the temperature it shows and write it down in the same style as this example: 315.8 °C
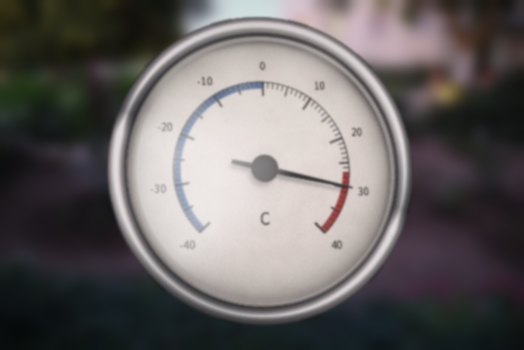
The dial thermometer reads 30 °C
